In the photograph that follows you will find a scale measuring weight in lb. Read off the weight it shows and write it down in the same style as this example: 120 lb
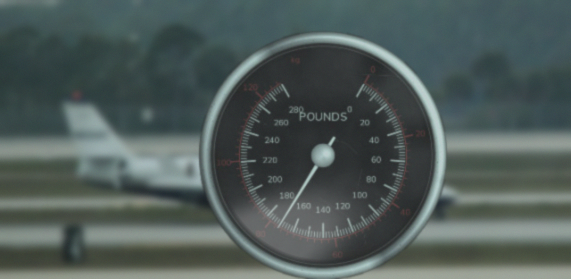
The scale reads 170 lb
